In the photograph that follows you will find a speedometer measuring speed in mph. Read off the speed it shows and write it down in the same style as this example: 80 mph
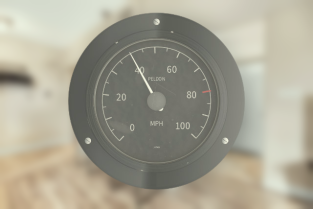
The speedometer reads 40 mph
